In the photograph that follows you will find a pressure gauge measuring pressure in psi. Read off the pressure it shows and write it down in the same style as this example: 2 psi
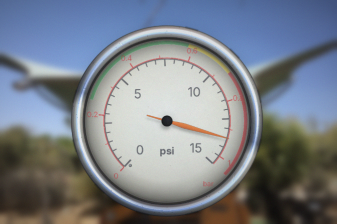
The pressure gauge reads 13.5 psi
